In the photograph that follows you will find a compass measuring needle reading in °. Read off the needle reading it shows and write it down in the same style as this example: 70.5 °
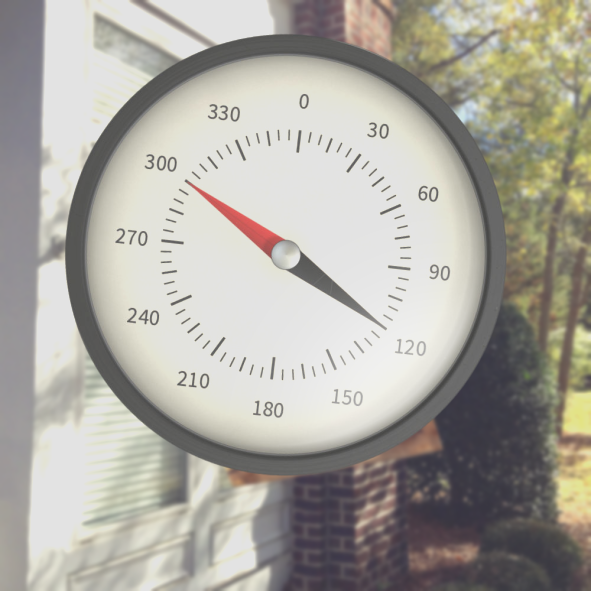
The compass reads 300 °
